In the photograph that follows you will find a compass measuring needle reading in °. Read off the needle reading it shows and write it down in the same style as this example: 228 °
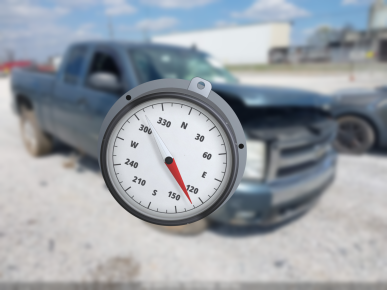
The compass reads 130 °
